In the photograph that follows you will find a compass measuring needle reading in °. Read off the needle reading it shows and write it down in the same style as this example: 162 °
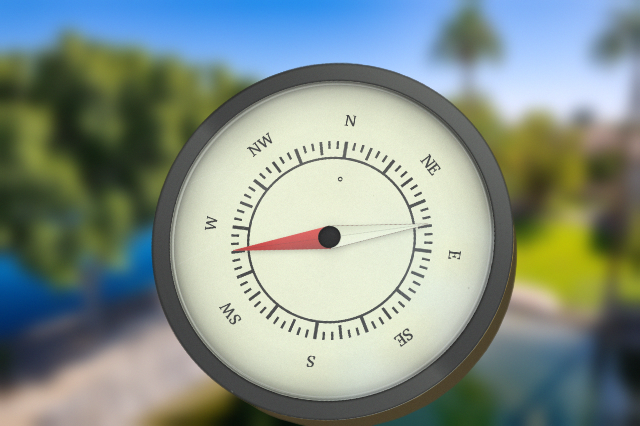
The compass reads 255 °
